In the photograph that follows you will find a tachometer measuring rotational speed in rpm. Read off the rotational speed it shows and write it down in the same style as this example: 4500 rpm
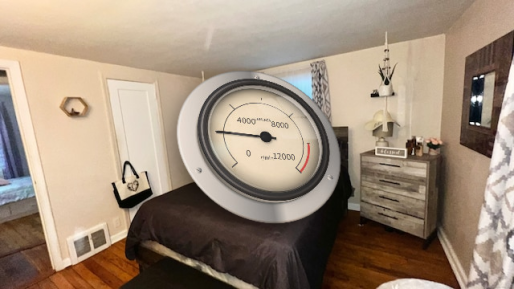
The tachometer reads 2000 rpm
